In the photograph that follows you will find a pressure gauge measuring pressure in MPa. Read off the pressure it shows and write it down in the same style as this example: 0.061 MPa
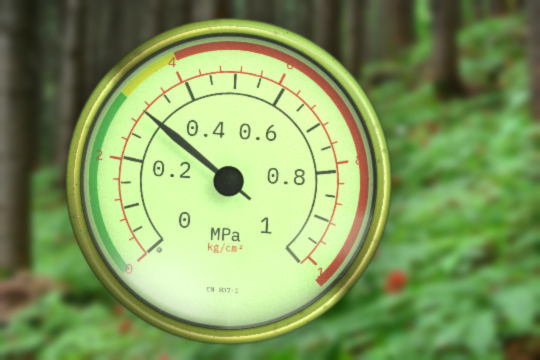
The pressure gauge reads 0.3 MPa
